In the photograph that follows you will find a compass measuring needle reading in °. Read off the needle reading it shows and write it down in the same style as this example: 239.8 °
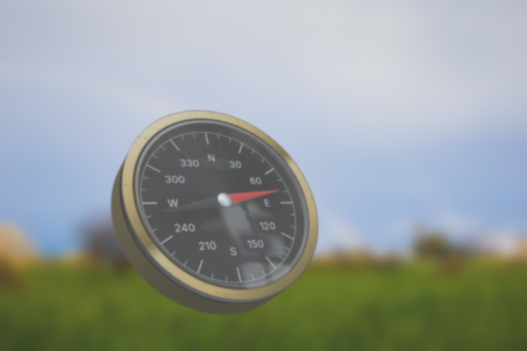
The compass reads 80 °
